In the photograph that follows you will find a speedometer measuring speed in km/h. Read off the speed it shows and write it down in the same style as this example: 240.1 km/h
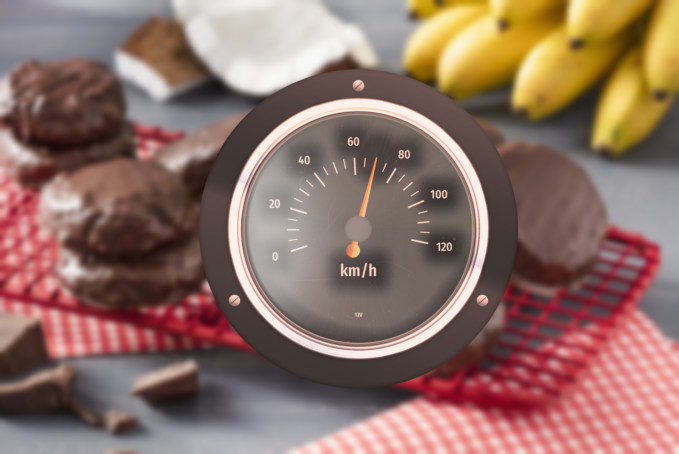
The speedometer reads 70 km/h
